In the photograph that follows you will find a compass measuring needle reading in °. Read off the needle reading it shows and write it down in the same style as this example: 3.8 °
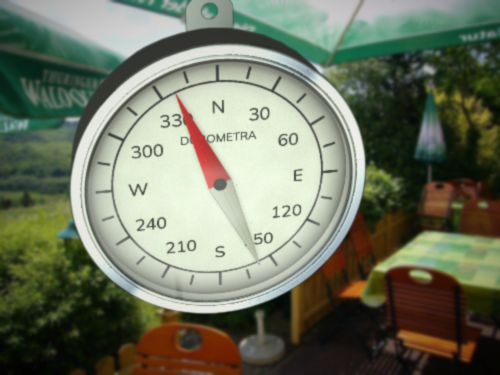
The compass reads 337.5 °
